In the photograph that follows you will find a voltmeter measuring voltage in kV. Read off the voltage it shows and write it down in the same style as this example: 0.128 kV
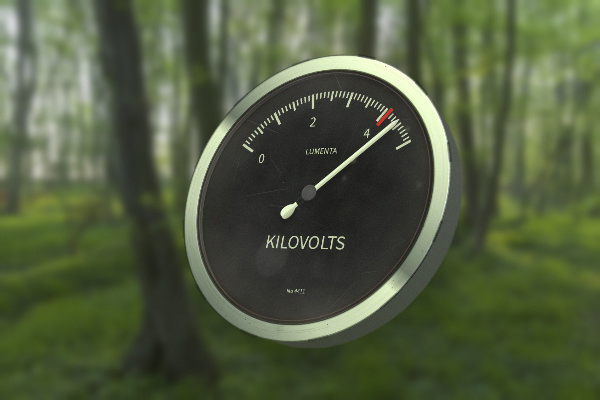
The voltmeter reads 4.5 kV
